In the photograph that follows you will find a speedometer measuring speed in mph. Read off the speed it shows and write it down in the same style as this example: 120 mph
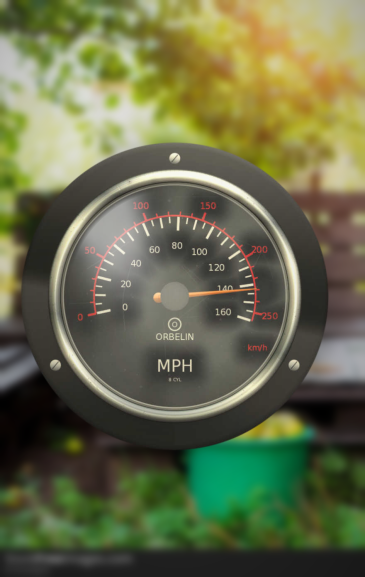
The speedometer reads 142.5 mph
